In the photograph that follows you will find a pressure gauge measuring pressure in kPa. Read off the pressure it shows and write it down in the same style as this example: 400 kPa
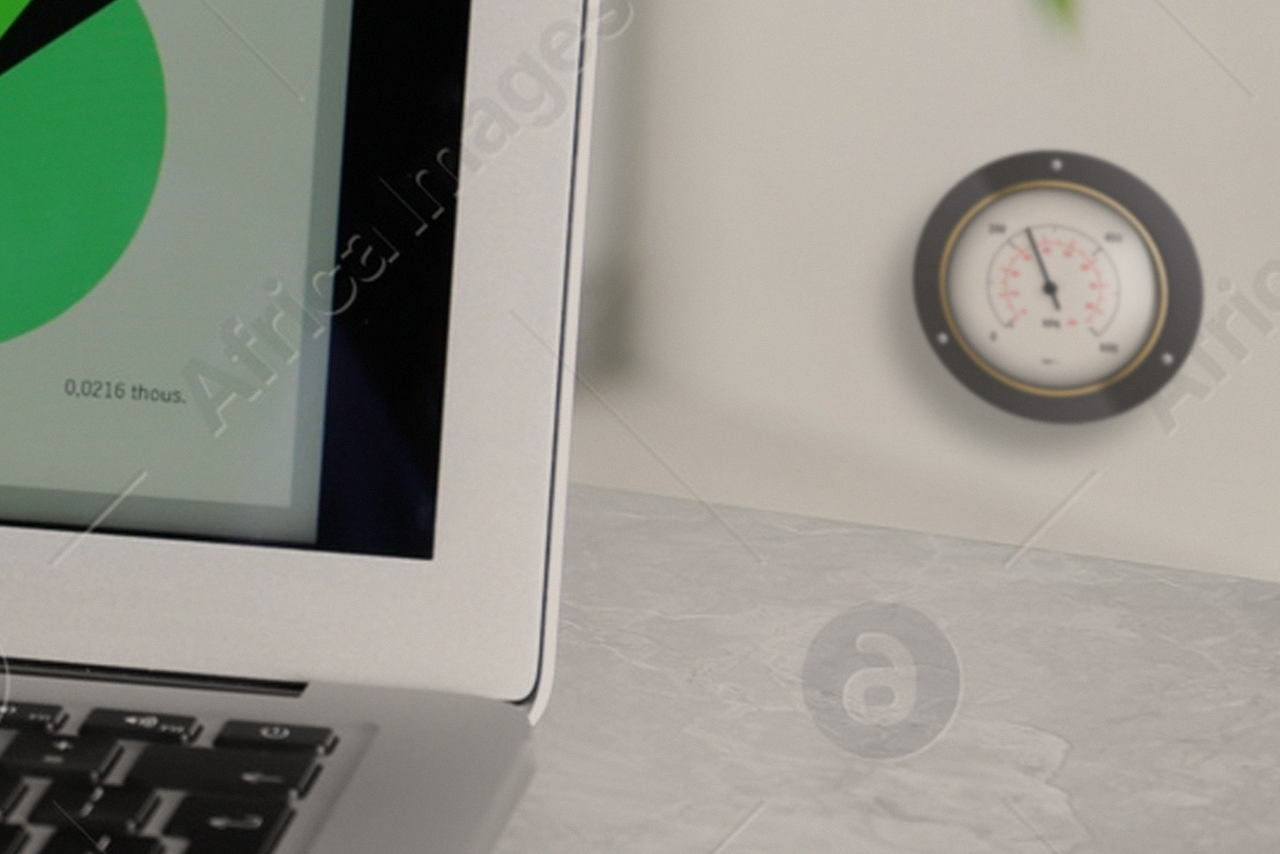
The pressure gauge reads 250 kPa
